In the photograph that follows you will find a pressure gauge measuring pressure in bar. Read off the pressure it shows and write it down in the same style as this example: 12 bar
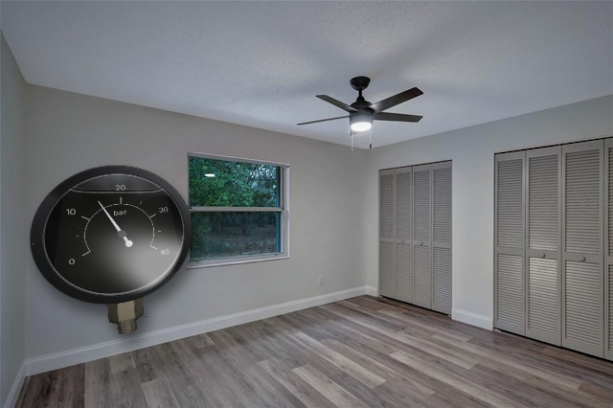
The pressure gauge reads 15 bar
